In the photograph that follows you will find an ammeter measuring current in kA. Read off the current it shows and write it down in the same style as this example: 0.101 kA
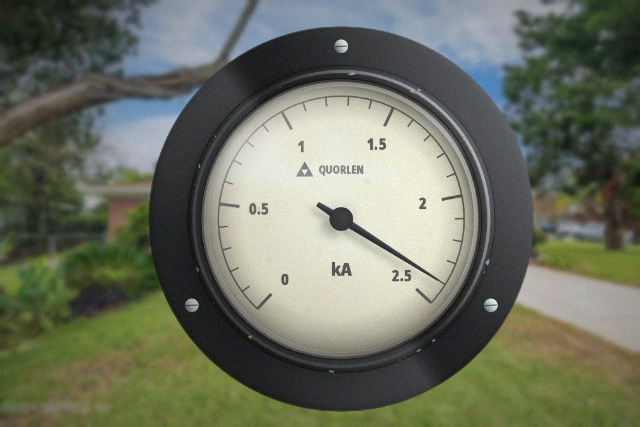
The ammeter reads 2.4 kA
